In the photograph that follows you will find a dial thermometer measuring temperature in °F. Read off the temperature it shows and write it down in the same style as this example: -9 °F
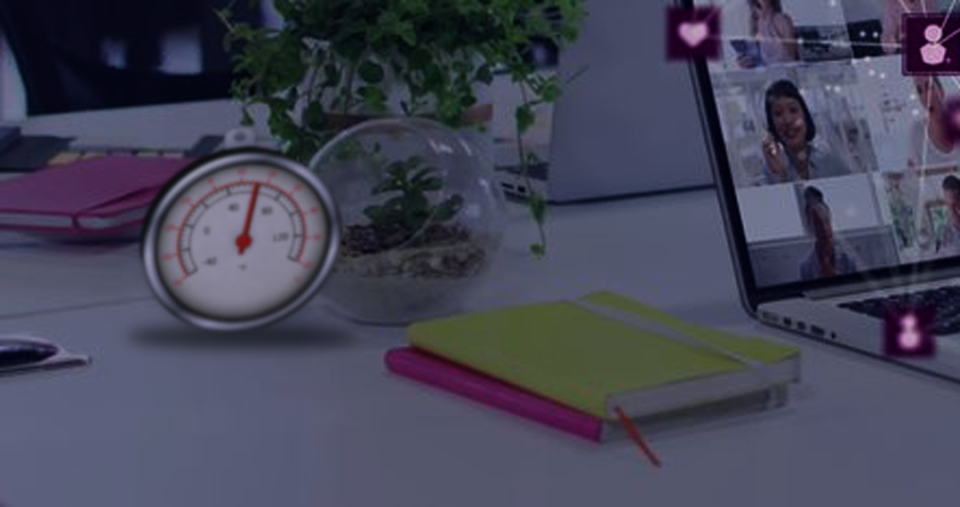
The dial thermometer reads 60 °F
